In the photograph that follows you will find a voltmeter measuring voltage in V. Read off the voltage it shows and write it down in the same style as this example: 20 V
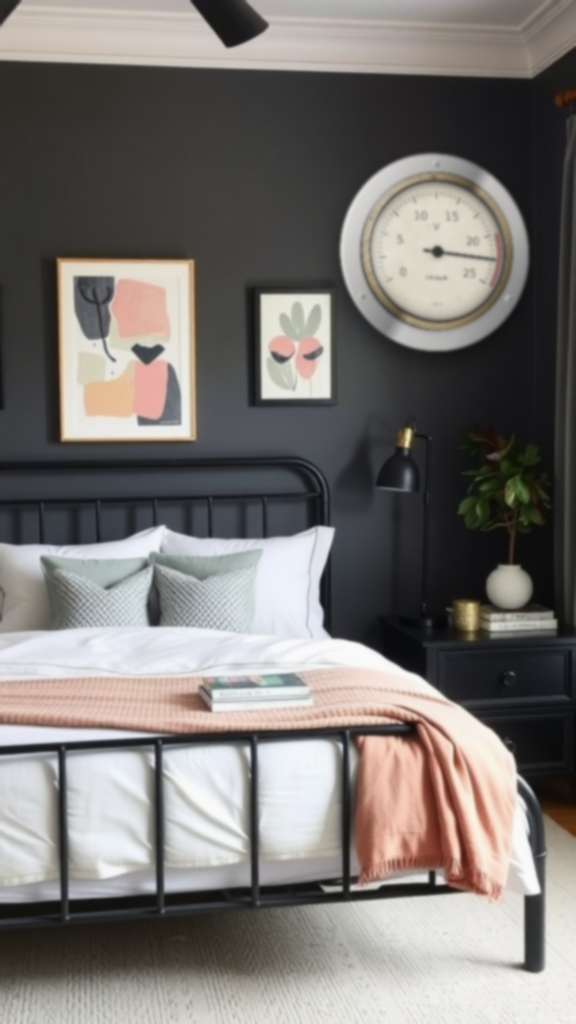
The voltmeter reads 22.5 V
